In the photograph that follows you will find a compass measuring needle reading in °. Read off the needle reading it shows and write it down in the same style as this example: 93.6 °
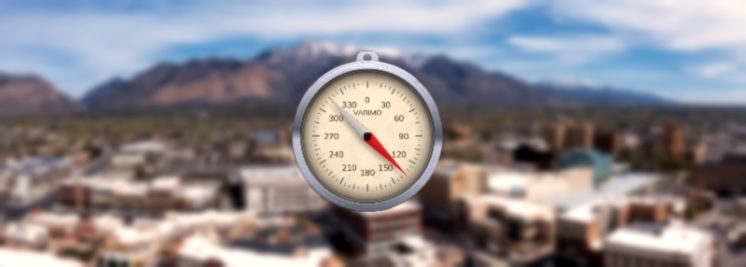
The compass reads 135 °
